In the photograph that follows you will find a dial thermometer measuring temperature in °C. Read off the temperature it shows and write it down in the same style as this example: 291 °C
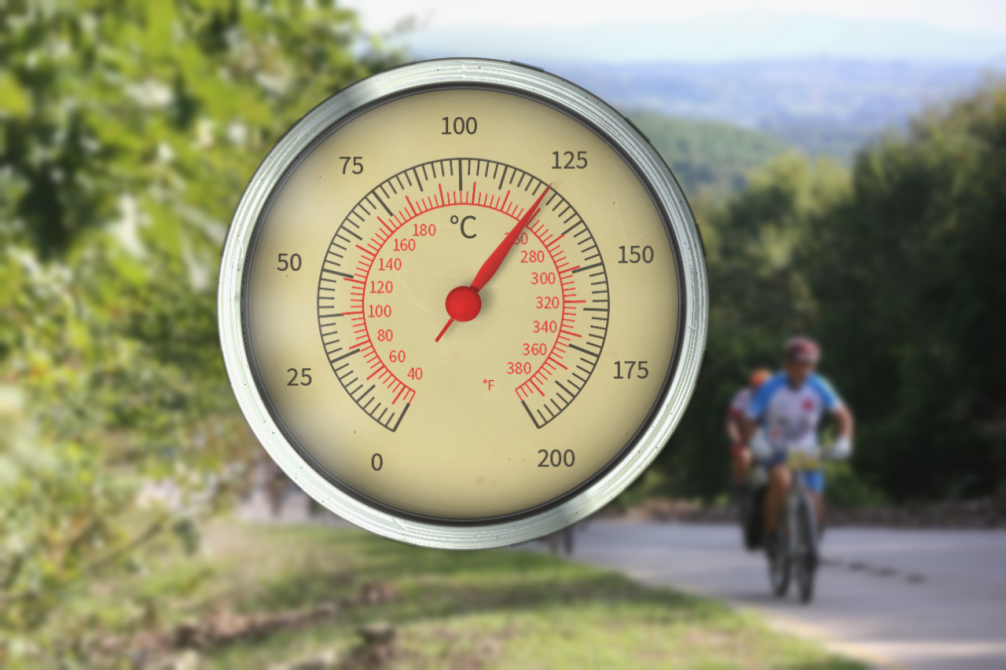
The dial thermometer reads 125 °C
